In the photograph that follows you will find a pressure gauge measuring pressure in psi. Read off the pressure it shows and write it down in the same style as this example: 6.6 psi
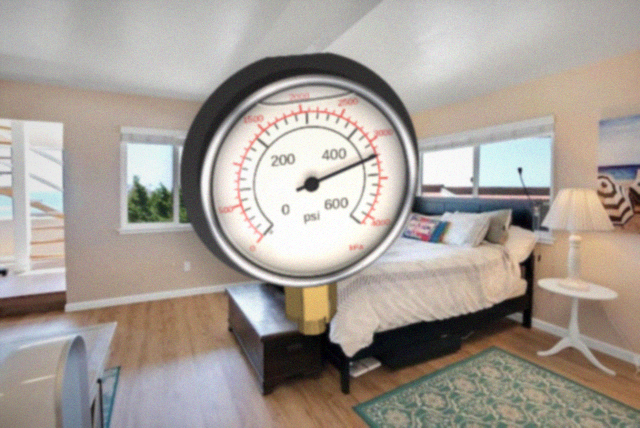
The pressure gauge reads 460 psi
